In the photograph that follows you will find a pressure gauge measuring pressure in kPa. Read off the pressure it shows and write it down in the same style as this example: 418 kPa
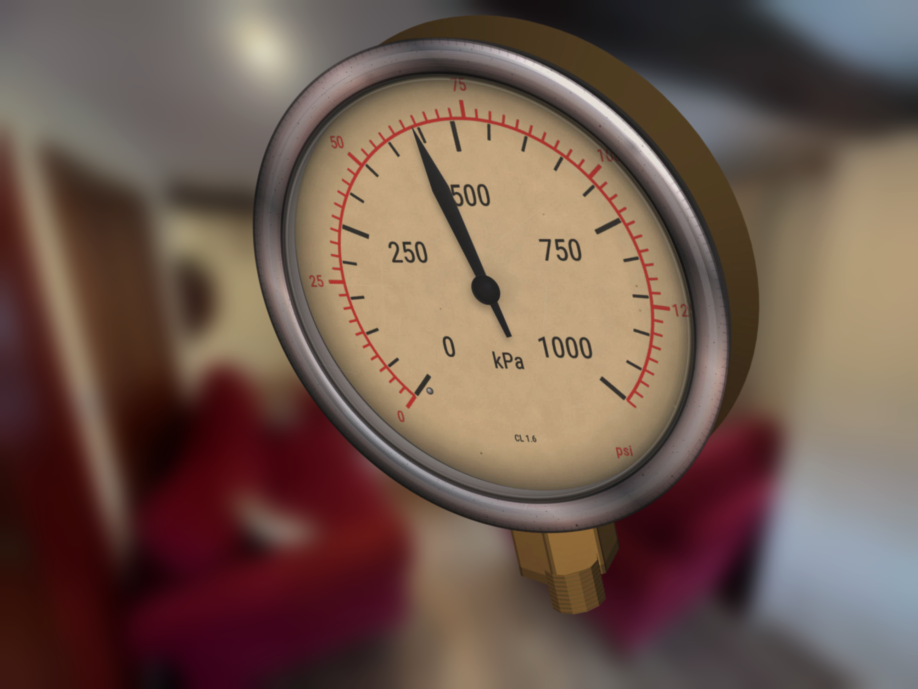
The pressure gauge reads 450 kPa
